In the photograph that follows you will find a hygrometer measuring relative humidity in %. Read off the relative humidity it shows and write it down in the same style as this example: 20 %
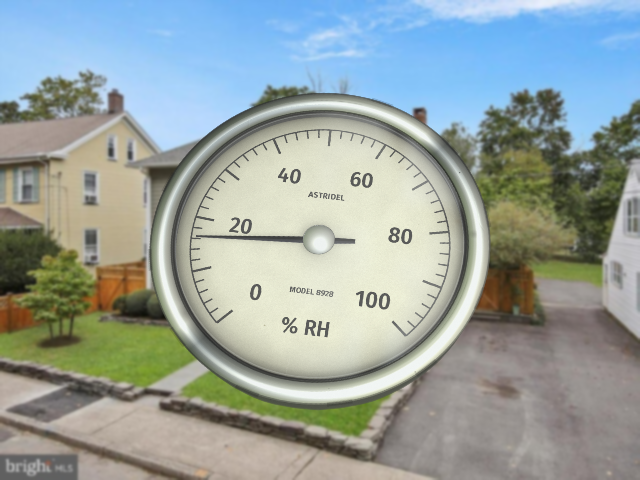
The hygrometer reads 16 %
